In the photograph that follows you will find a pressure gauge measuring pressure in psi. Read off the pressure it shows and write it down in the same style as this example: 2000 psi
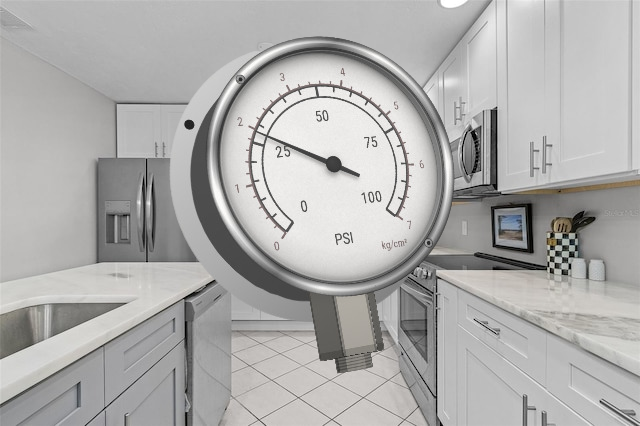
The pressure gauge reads 27.5 psi
